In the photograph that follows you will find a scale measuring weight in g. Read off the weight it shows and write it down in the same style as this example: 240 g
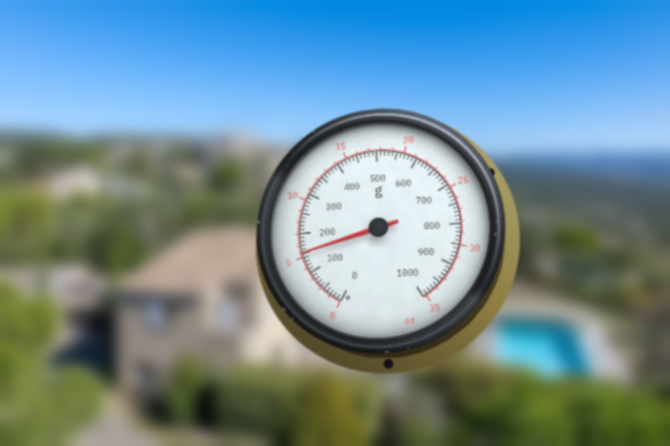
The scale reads 150 g
